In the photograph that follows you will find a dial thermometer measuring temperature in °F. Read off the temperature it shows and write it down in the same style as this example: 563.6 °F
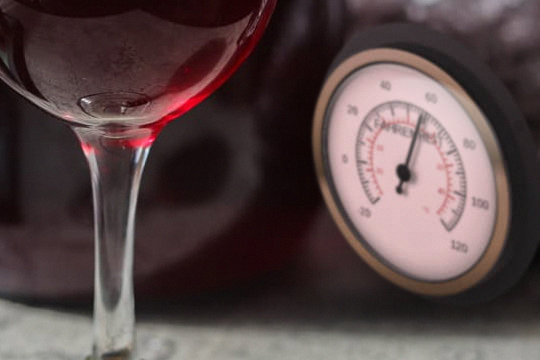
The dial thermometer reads 60 °F
